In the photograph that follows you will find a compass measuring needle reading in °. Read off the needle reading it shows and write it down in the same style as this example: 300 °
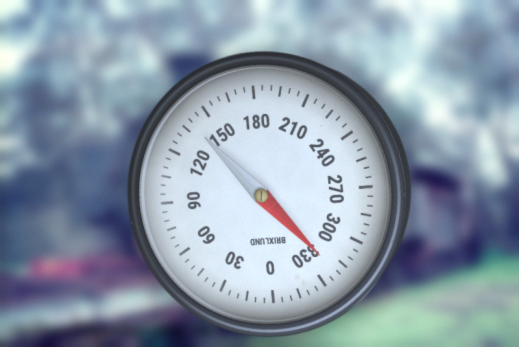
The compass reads 320 °
